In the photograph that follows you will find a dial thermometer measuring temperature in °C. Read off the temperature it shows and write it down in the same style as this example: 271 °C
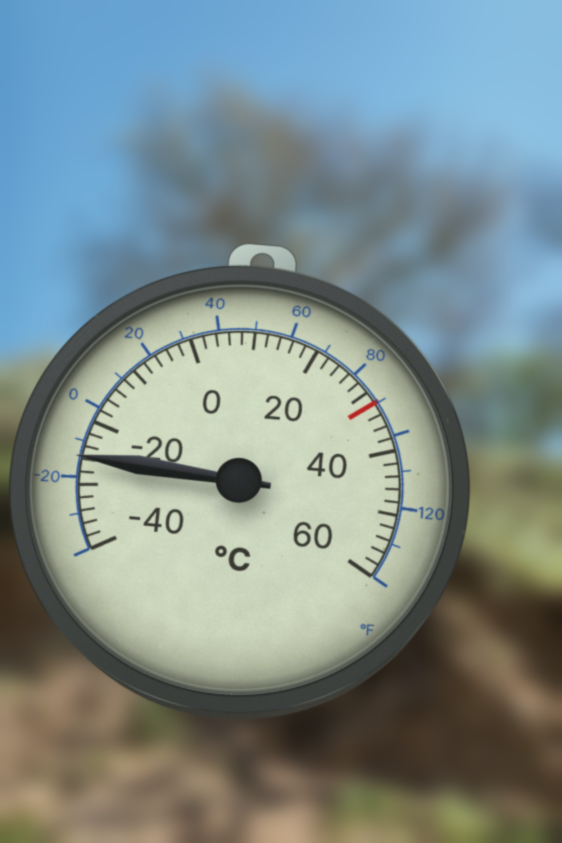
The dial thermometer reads -26 °C
